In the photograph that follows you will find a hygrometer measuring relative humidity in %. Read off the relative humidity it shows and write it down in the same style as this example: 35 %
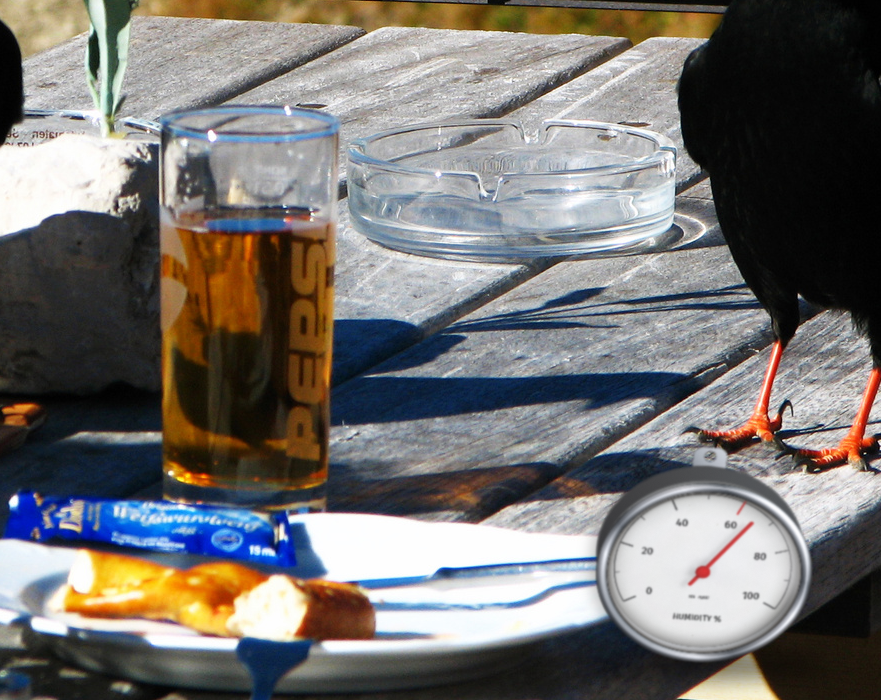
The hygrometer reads 65 %
